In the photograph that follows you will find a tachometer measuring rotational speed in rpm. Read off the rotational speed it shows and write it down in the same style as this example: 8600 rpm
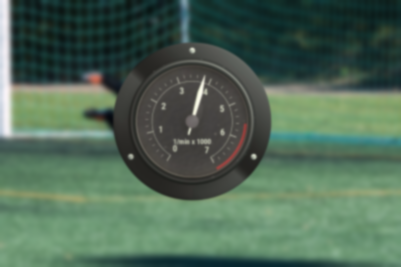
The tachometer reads 3800 rpm
